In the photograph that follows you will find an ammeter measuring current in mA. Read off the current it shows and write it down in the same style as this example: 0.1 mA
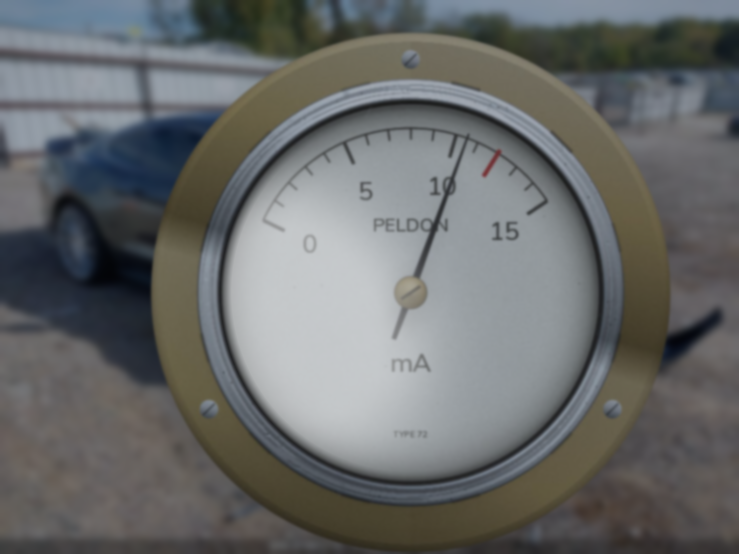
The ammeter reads 10.5 mA
